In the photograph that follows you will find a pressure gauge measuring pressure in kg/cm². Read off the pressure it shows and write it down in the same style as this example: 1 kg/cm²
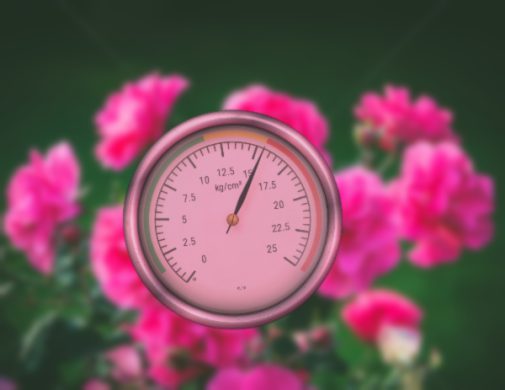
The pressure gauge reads 15.5 kg/cm²
